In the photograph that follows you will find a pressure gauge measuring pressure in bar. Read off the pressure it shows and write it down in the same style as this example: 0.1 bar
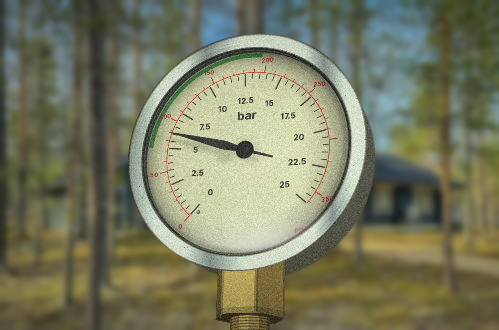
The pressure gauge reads 6 bar
